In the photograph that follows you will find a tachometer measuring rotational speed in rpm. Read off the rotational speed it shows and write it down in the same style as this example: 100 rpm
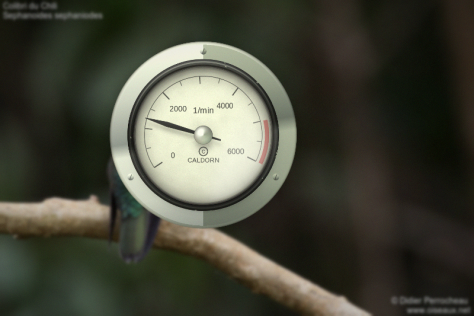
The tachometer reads 1250 rpm
